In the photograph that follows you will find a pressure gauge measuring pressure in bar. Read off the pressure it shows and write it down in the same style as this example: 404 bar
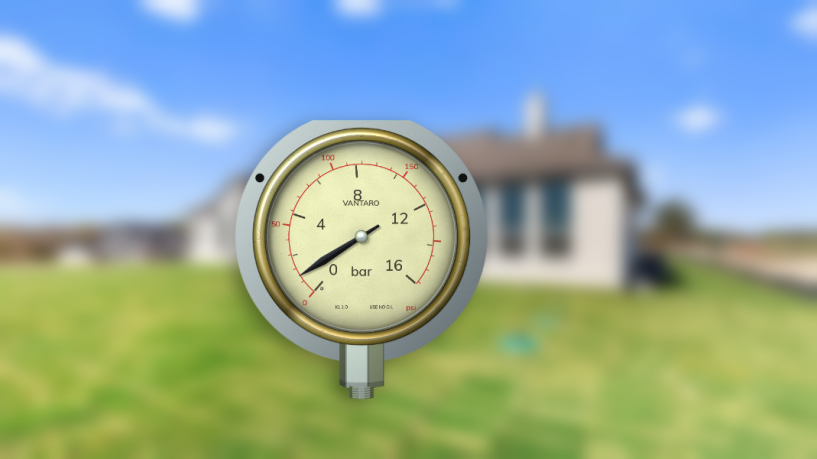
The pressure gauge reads 1 bar
